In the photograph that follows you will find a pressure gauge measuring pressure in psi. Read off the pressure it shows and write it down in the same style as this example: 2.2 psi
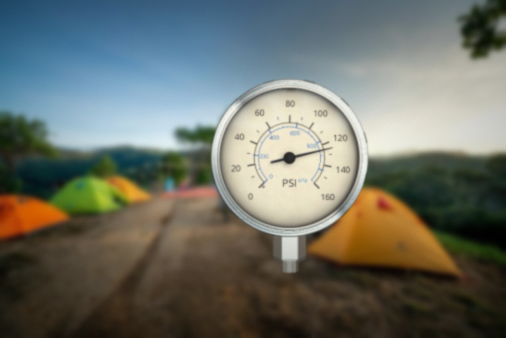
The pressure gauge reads 125 psi
